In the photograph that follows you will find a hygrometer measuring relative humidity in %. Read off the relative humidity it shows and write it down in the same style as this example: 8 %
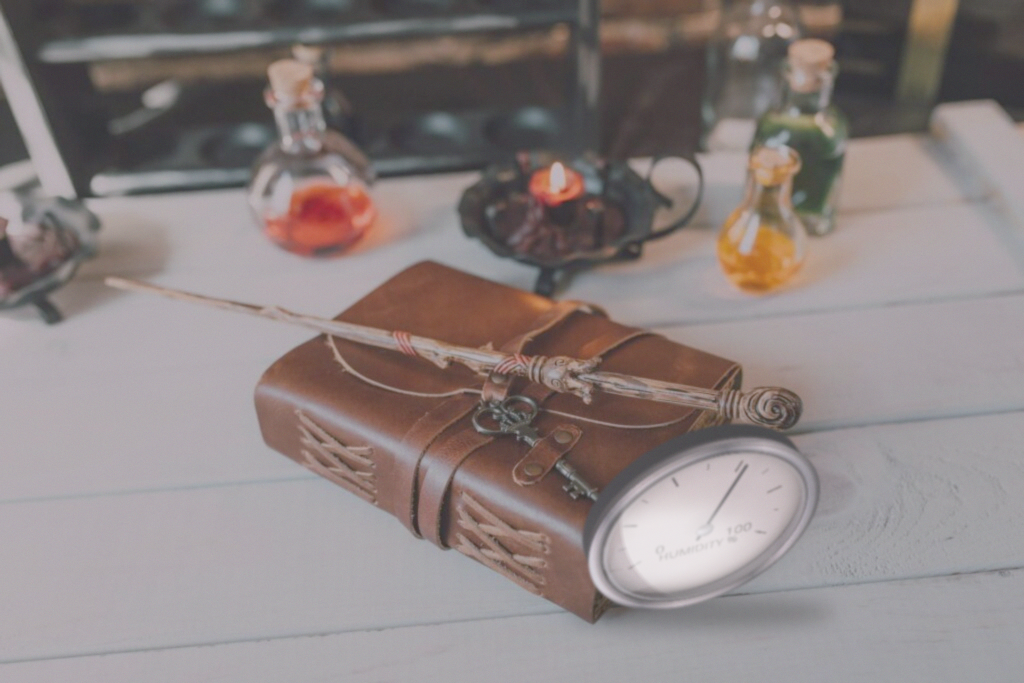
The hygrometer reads 60 %
